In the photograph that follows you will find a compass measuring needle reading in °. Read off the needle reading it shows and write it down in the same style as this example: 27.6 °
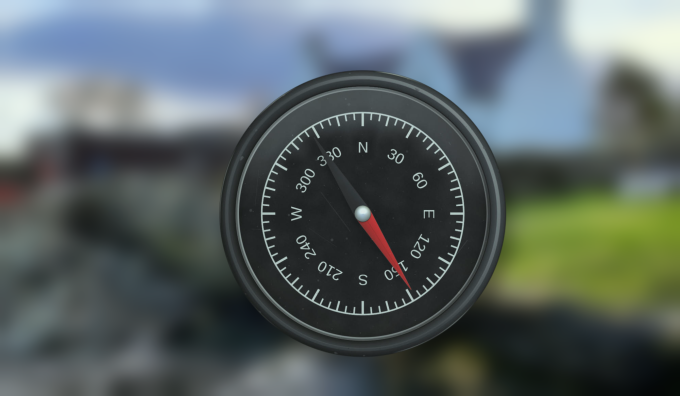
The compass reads 147.5 °
